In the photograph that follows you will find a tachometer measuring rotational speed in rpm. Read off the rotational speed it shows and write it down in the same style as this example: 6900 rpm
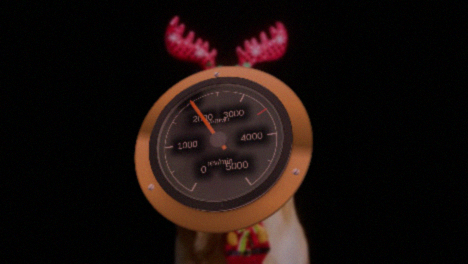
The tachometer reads 2000 rpm
